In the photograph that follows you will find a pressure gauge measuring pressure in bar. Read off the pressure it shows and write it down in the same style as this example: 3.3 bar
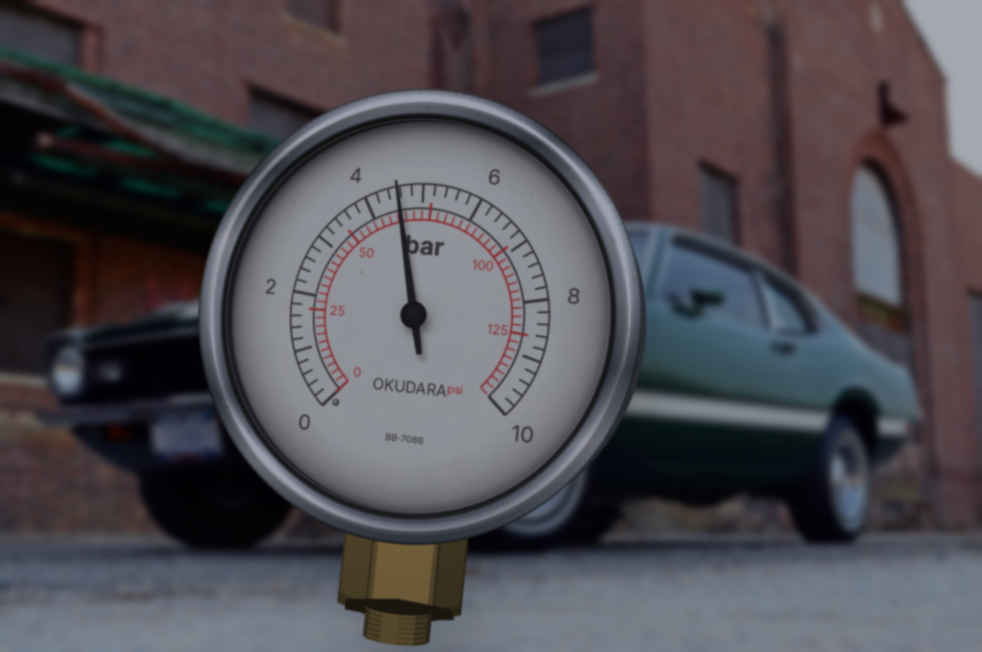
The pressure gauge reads 4.6 bar
